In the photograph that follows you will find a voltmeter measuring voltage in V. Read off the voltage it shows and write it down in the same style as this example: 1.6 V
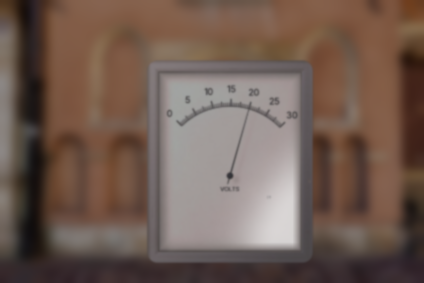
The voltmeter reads 20 V
